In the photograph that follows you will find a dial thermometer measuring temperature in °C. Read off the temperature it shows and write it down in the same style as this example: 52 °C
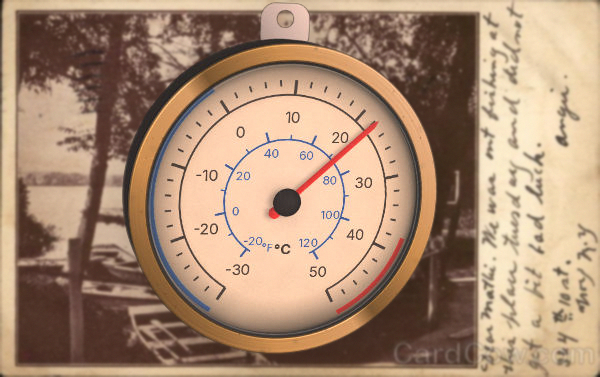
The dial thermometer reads 22 °C
